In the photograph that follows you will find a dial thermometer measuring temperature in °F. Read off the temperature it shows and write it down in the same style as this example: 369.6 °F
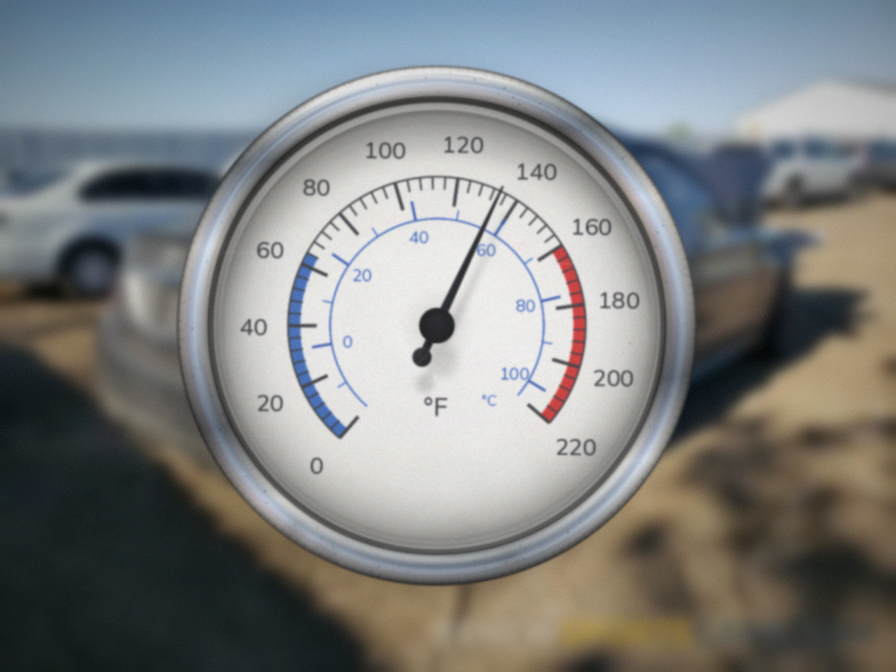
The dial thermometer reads 134 °F
